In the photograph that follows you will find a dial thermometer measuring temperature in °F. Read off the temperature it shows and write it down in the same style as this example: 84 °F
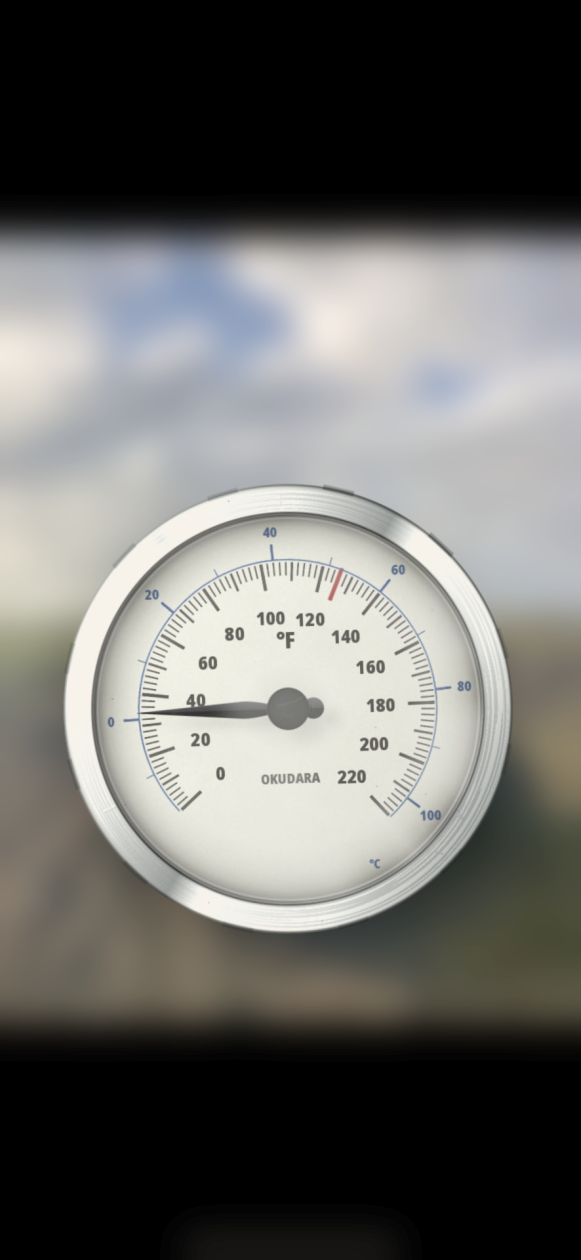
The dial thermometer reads 34 °F
